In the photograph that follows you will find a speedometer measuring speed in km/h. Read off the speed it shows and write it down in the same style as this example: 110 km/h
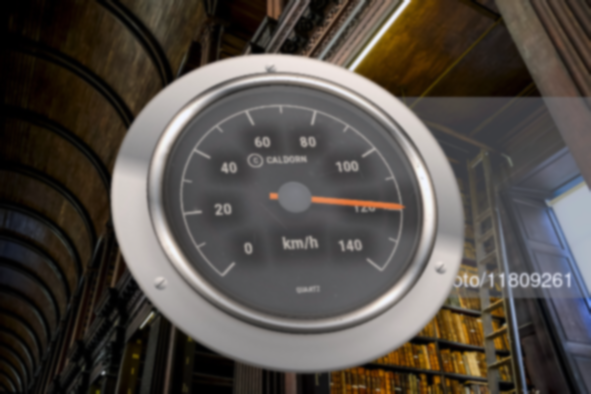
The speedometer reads 120 km/h
